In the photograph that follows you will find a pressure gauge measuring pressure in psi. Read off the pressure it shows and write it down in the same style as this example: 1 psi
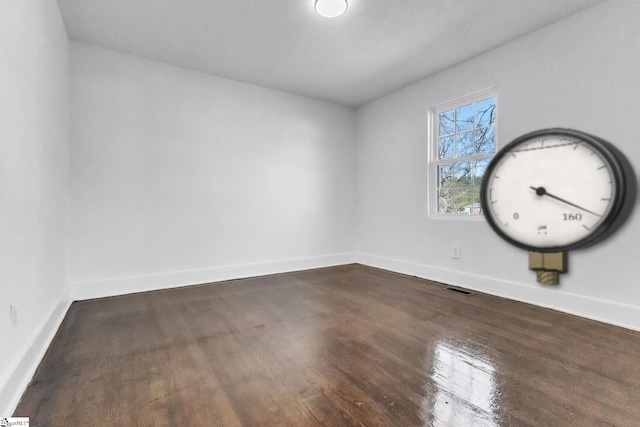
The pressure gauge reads 150 psi
